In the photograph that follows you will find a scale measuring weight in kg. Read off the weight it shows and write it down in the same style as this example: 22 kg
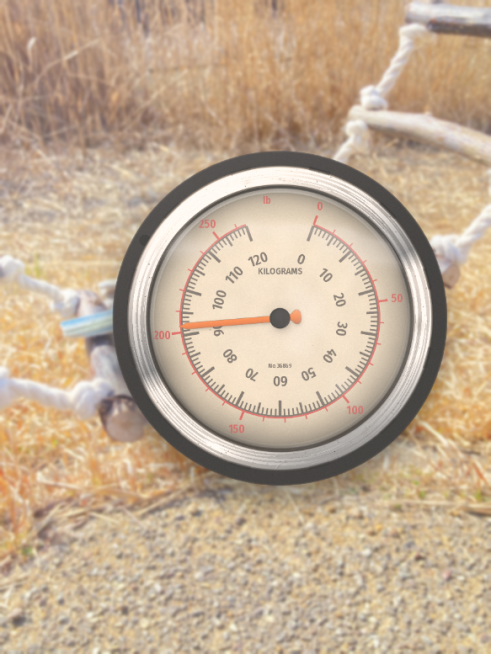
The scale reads 92 kg
